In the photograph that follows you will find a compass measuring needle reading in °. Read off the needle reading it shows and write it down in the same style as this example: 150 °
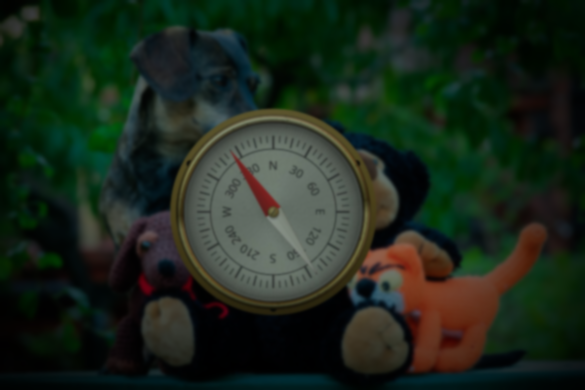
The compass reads 325 °
